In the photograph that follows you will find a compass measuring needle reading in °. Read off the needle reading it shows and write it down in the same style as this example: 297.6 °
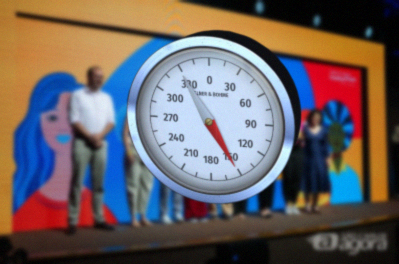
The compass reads 150 °
